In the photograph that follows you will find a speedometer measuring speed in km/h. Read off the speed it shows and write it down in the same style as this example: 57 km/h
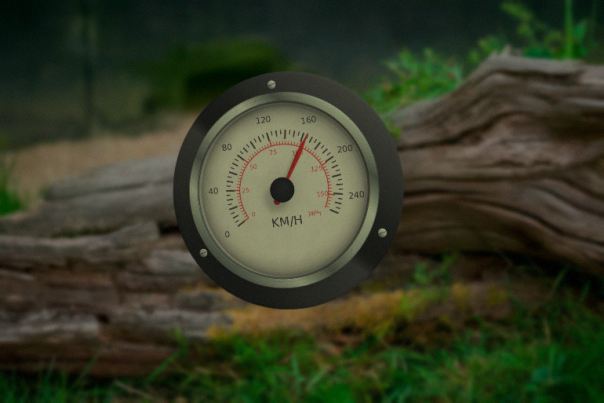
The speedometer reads 165 km/h
